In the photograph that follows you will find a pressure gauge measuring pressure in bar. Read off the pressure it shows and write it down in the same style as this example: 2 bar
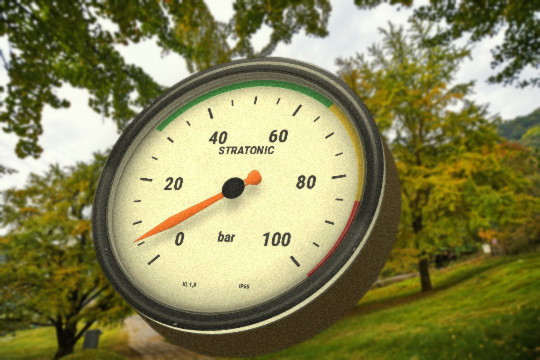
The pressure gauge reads 5 bar
